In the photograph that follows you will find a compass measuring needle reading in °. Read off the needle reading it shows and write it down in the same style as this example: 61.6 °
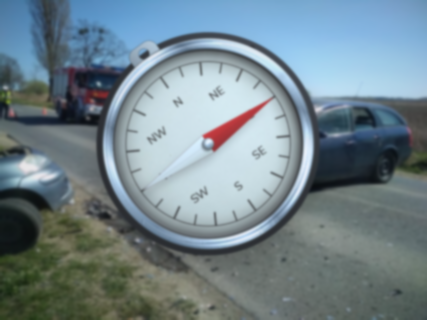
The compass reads 90 °
